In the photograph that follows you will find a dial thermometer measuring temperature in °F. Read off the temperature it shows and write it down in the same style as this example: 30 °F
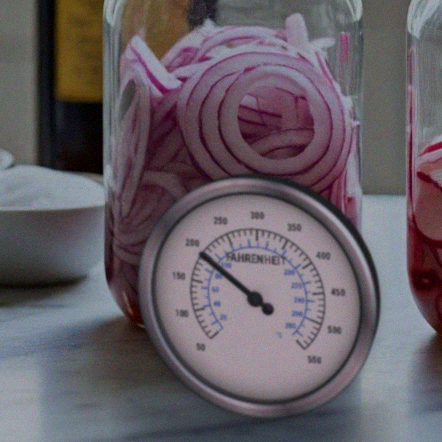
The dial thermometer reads 200 °F
